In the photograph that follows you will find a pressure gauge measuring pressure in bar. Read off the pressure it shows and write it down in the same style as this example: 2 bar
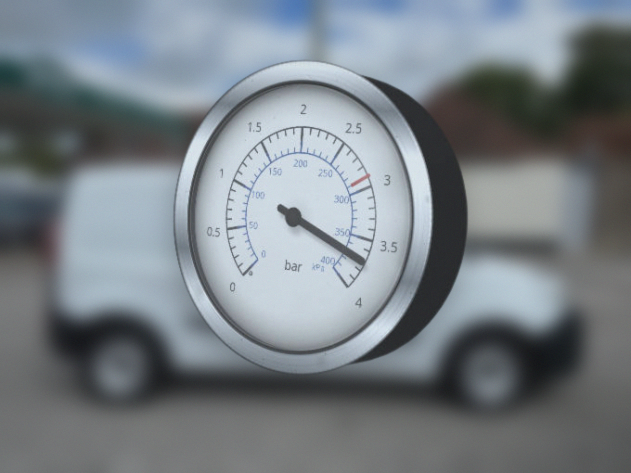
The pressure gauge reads 3.7 bar
